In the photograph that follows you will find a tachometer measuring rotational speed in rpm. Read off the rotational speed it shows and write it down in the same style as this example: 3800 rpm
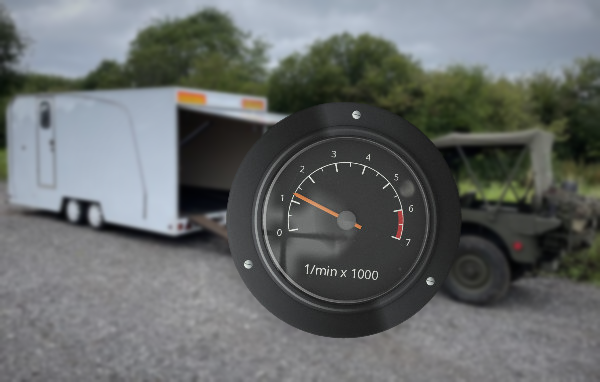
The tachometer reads 1250 rpm
